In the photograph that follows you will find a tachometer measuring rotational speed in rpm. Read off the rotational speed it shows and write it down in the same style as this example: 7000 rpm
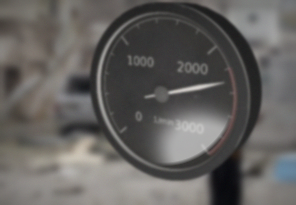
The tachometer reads 2300 rpm
